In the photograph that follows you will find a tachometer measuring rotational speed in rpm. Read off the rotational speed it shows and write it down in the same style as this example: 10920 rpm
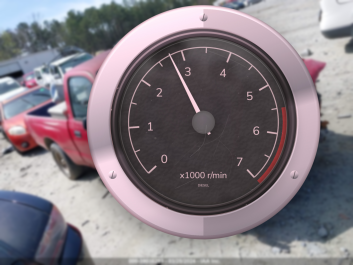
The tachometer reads 2750 rpm
